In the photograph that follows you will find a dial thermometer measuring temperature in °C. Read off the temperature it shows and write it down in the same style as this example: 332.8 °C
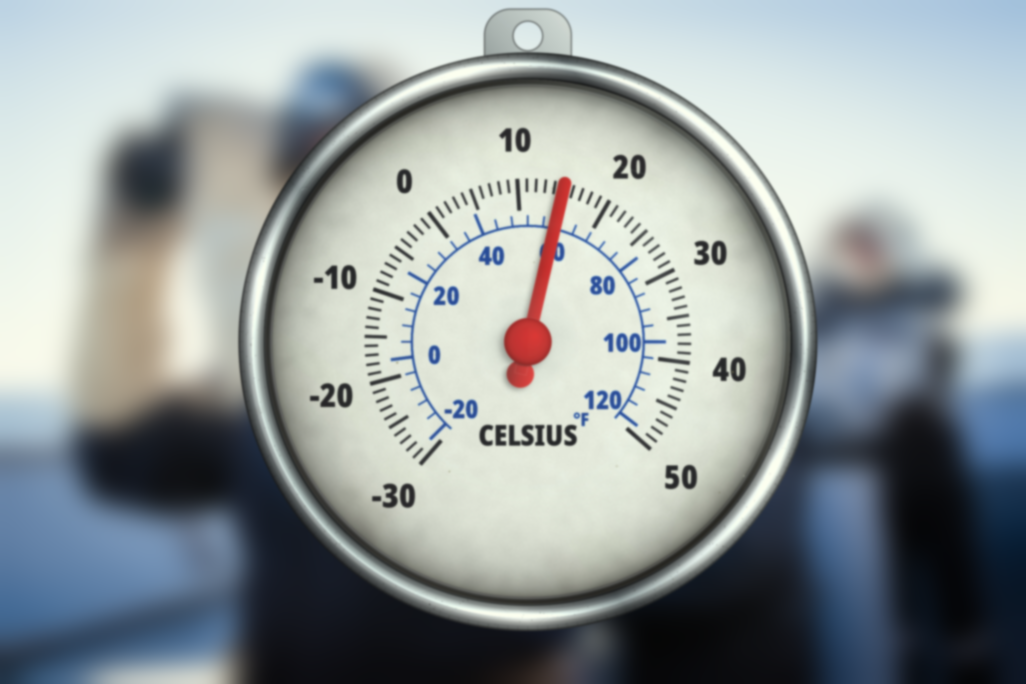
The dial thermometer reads 15 °C
